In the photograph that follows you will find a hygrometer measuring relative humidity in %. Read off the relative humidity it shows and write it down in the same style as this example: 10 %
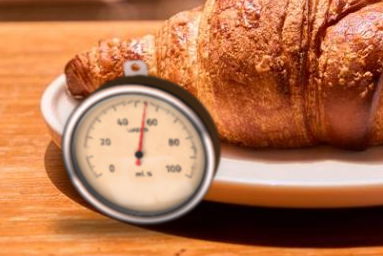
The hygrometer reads 55 %
